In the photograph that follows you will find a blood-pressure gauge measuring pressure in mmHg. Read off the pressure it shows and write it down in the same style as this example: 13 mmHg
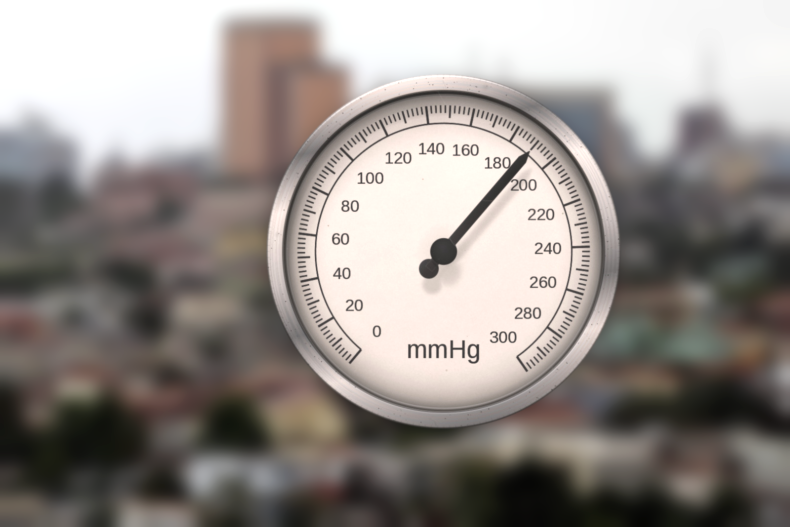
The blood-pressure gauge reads 190 mmHg
